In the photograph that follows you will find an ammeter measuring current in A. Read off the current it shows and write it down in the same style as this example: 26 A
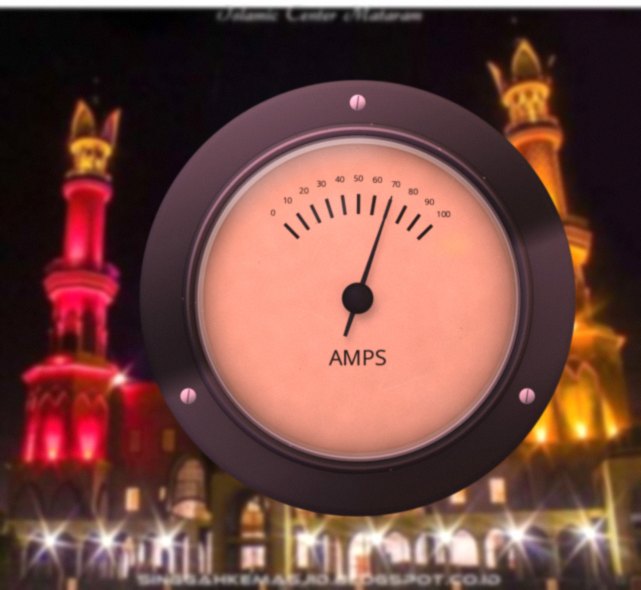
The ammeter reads 70 A
